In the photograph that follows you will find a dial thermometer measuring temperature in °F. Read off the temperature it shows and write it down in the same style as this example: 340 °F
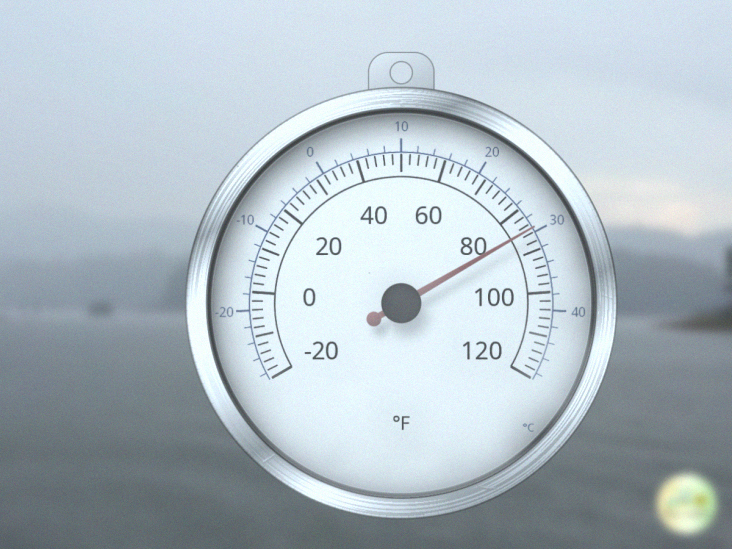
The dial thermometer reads 85 °F
